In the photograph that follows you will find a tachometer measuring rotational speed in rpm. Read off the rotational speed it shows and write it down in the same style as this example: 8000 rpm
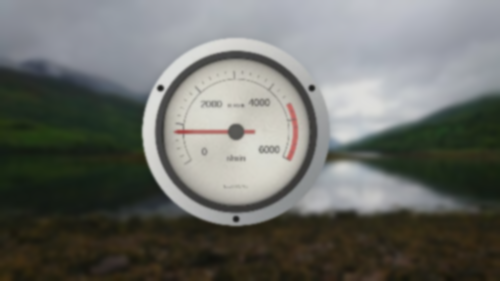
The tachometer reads 800 rpm
